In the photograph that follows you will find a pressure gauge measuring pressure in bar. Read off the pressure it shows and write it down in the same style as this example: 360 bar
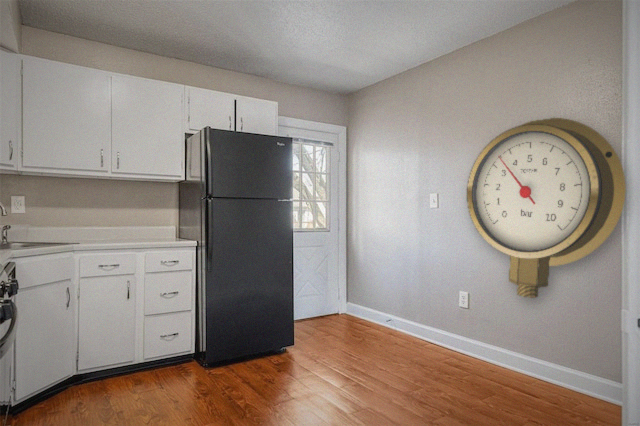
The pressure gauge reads 3.5 bar
